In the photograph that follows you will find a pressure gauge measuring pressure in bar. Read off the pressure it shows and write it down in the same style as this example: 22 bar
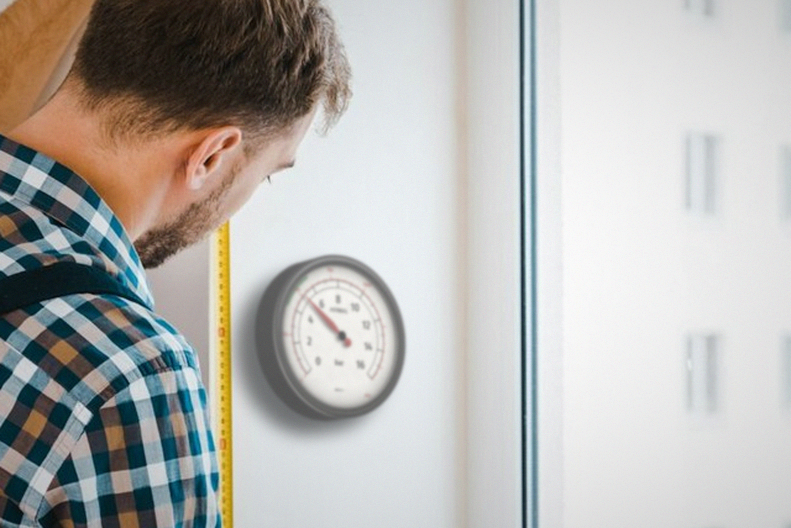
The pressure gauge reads 5 bar
